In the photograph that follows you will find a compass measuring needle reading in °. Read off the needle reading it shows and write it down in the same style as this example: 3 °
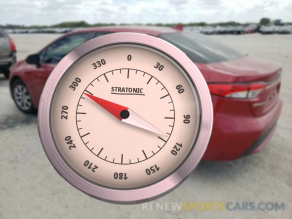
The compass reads 295 °
